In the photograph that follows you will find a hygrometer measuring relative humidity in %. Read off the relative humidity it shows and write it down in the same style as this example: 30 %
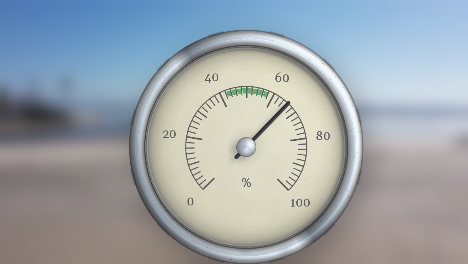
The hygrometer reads 66 %
